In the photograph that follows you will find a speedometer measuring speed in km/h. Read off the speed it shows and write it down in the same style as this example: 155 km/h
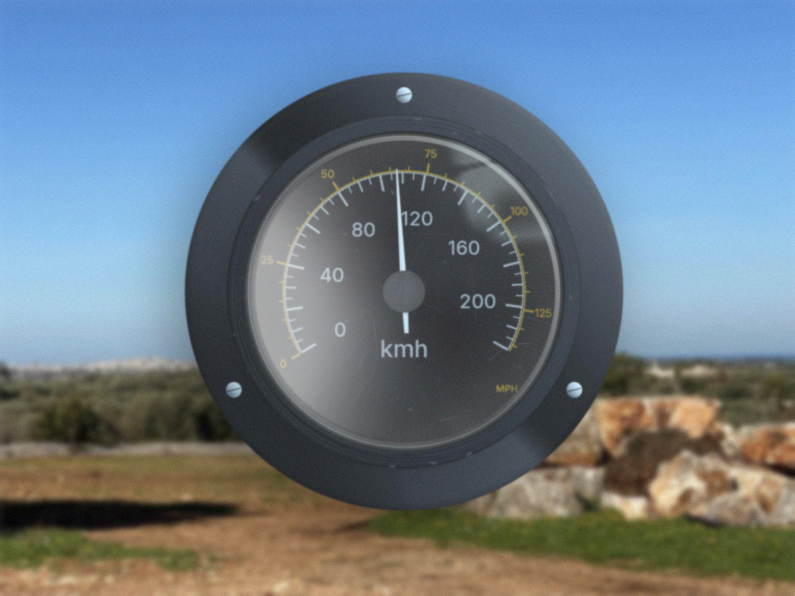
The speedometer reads 107.5 km/h
